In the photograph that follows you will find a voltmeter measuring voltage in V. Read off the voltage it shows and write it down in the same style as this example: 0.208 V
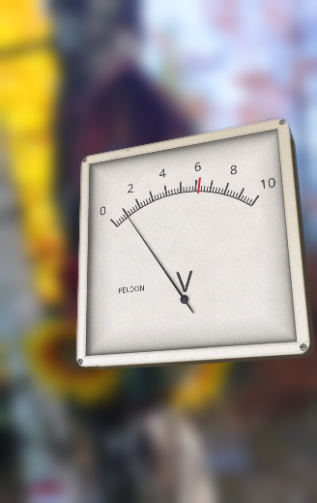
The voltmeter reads 1 V
